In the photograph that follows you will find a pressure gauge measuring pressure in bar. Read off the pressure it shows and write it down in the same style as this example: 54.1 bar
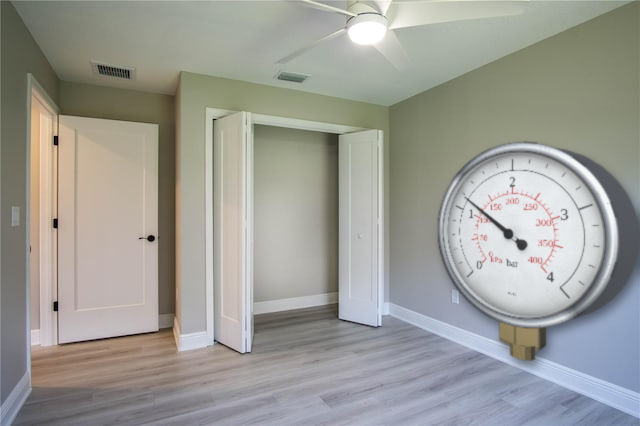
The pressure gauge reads 1.2 bar
